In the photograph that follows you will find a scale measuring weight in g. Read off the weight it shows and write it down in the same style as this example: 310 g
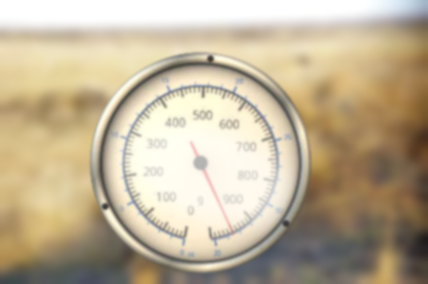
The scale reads 950 g
